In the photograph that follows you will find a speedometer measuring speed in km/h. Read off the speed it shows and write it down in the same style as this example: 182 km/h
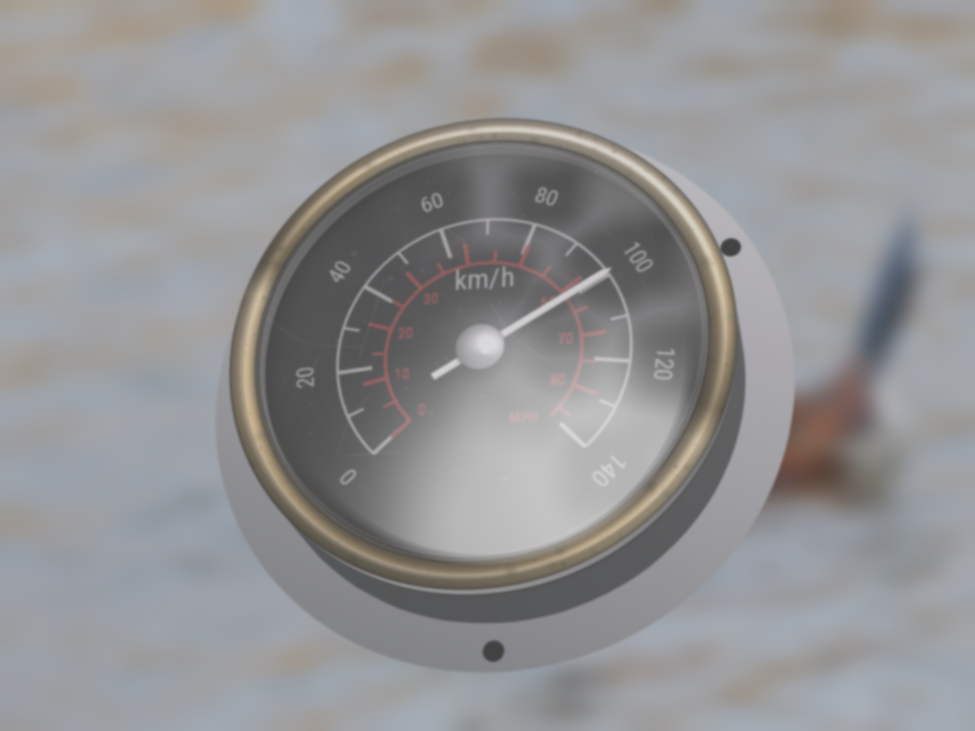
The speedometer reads 100 km/h
